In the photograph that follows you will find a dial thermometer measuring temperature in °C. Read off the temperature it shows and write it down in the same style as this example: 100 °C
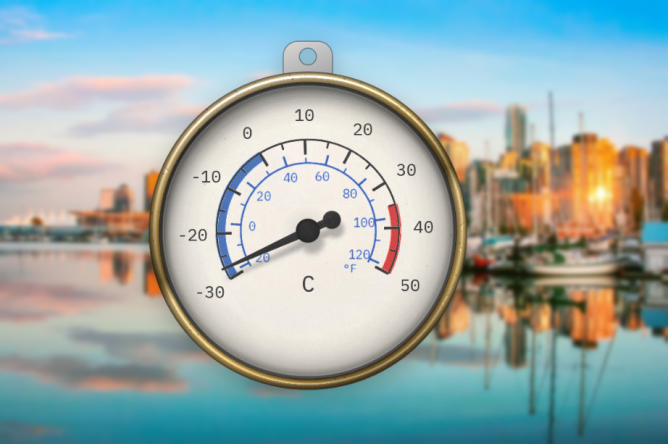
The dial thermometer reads -27.5 °C
